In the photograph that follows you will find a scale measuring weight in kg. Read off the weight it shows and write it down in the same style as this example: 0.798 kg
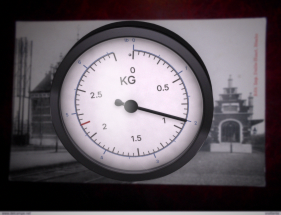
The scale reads 0.9 kg
